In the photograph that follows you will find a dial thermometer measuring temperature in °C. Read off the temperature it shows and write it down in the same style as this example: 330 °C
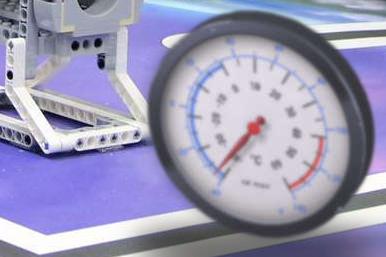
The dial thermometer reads -37.5 °C
